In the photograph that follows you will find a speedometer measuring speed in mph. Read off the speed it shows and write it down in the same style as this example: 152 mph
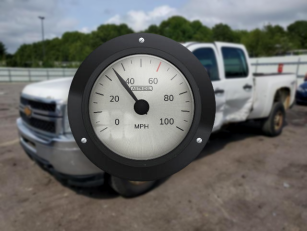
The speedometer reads 35 mph
